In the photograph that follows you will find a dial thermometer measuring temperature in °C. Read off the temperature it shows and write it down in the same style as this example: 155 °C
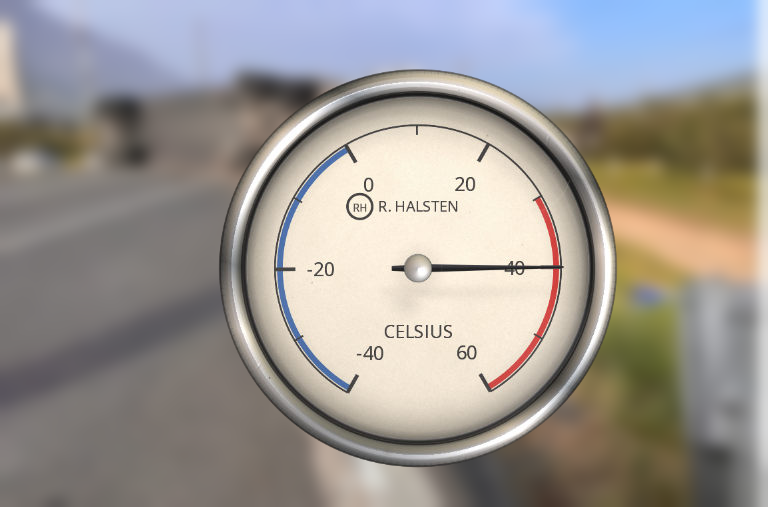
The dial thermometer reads 40 °C
